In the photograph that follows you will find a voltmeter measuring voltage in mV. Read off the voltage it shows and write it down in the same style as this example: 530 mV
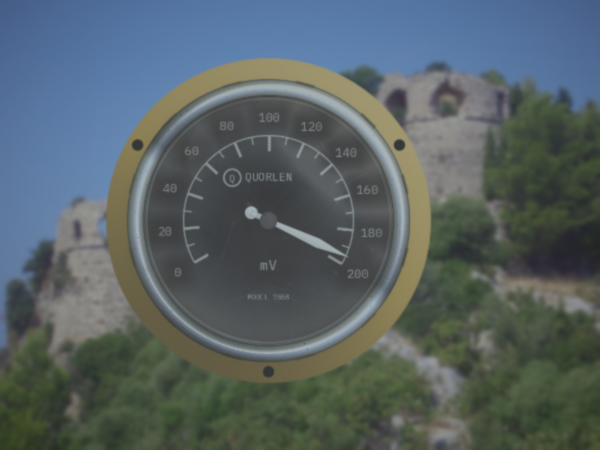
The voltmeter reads 195 mV
